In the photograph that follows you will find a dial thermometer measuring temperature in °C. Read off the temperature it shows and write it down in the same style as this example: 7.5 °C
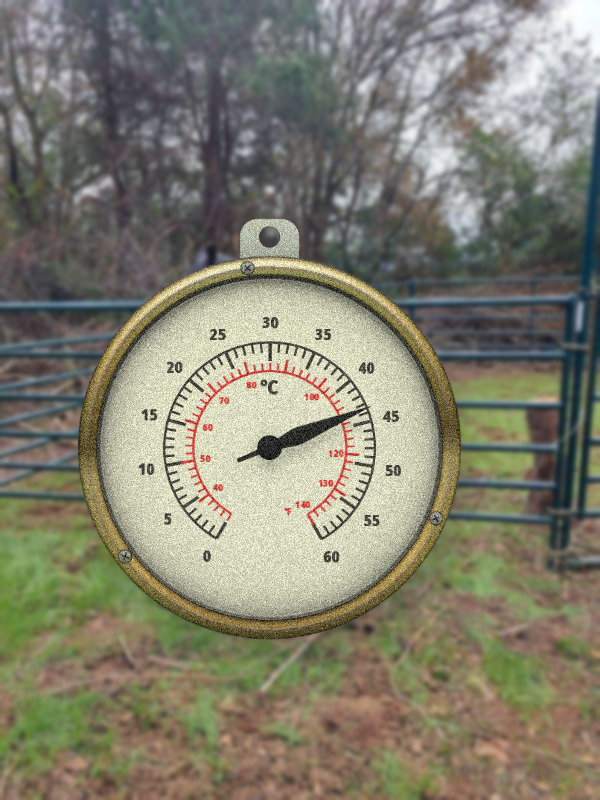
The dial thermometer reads 43.5 °C
